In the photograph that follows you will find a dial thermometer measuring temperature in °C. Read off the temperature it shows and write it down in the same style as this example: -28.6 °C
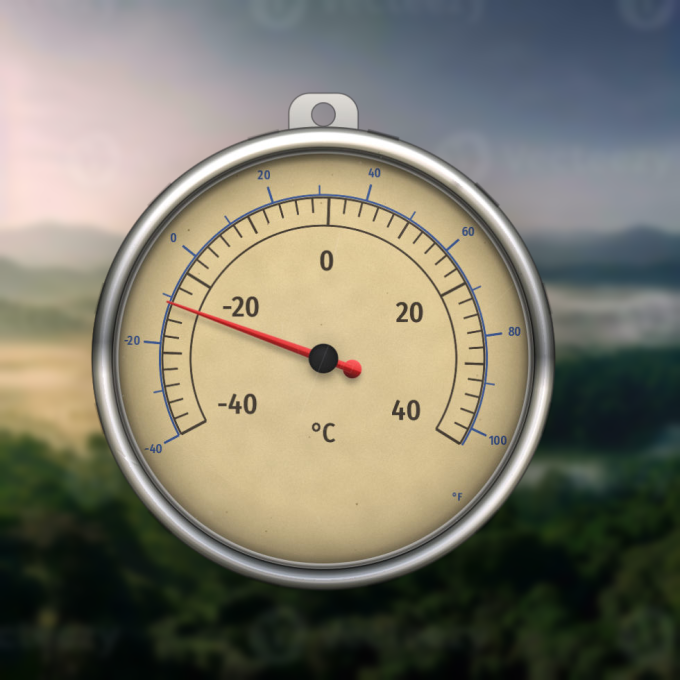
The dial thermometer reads -24 °C
